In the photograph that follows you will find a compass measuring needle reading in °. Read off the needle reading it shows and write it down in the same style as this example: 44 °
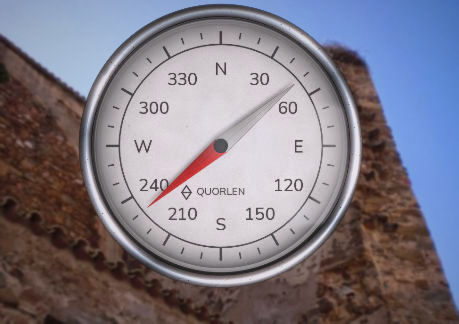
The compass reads 230 °
